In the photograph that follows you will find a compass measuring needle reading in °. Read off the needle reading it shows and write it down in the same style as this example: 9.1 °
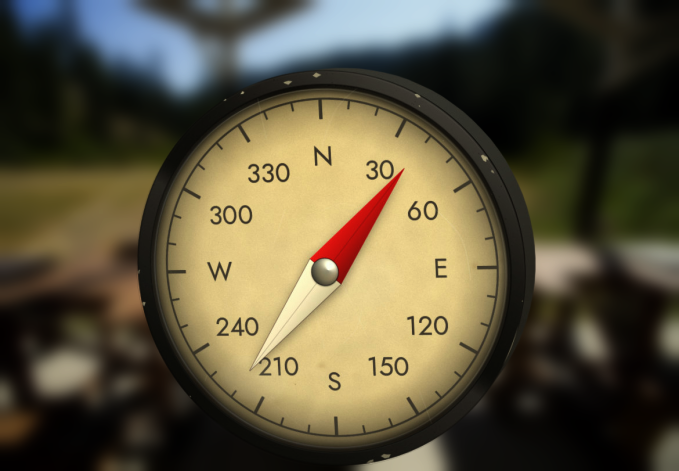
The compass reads 40 °
